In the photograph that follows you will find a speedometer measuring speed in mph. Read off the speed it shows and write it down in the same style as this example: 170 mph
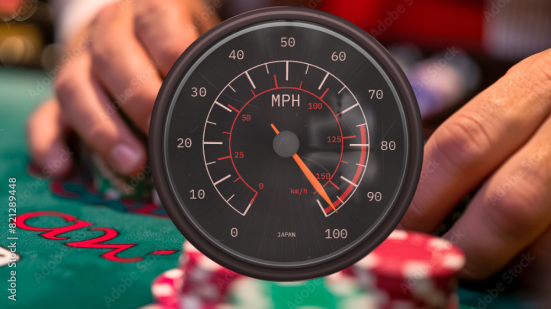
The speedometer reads 97.5 mph
